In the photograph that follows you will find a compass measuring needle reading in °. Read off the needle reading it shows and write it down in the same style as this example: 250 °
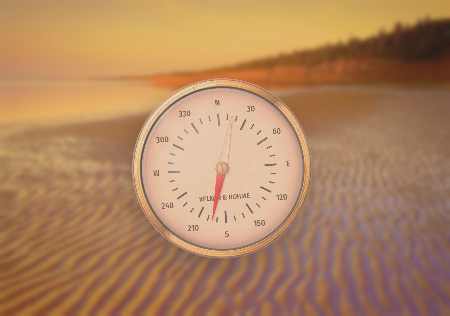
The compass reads 195 °
